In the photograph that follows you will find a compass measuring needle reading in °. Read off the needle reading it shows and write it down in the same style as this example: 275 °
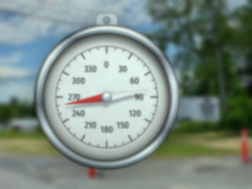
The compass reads 260 °
